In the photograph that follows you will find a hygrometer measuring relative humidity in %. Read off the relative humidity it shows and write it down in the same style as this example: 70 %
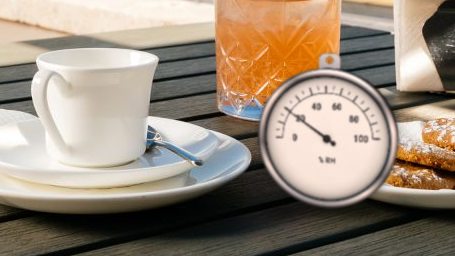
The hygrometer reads 20 %
